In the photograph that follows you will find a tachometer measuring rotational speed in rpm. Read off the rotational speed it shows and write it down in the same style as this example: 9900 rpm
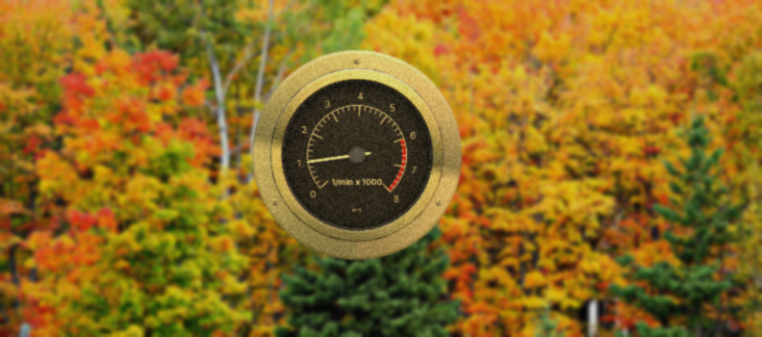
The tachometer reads 1000 rpm
